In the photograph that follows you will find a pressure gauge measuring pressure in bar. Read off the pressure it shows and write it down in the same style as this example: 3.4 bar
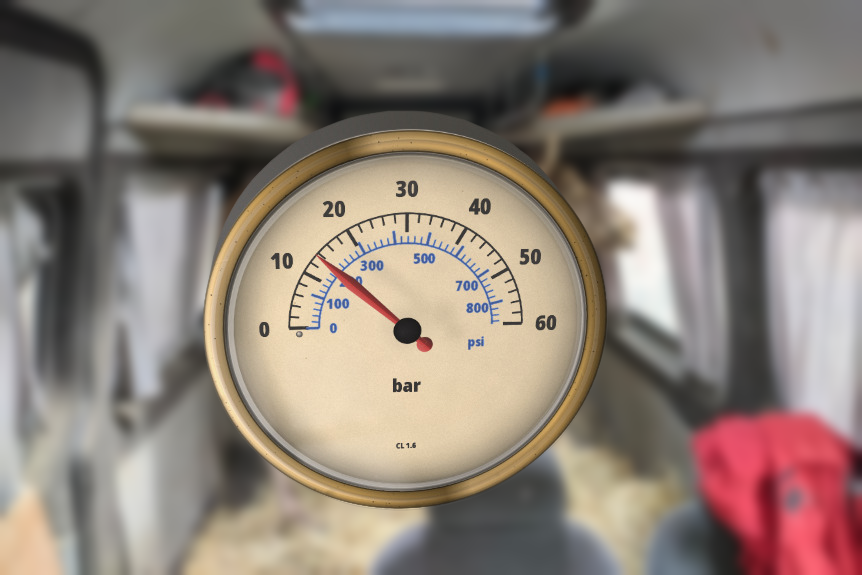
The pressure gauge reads 14 bar
